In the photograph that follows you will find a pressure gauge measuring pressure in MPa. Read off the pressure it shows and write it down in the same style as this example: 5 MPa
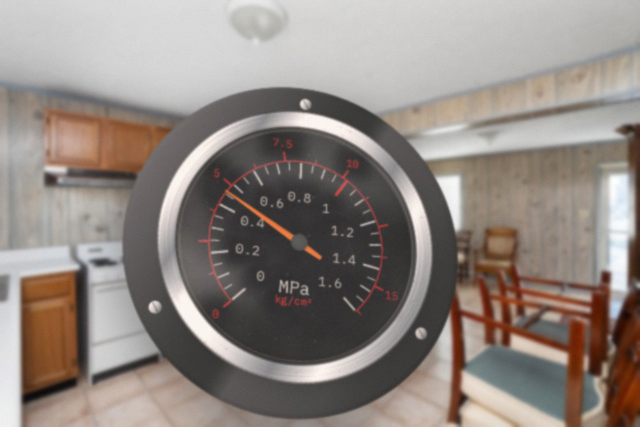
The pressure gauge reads 0.45 MPa
